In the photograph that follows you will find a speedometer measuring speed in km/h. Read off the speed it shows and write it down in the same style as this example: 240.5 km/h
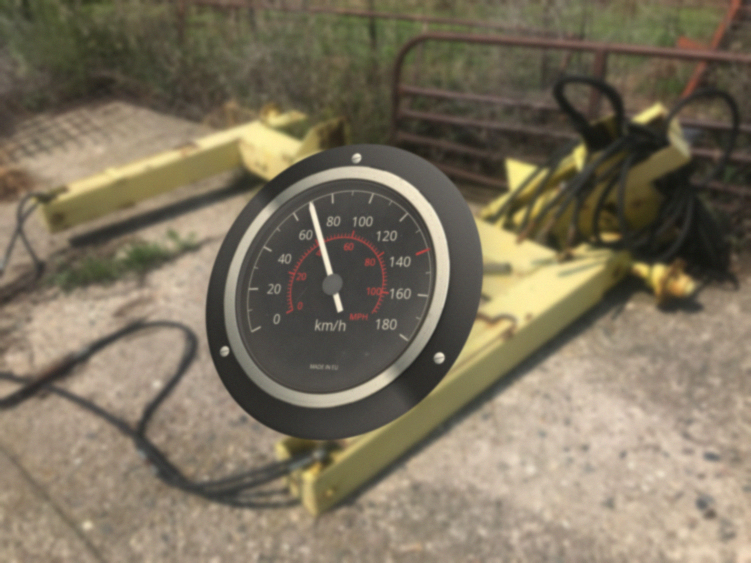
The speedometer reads 70 km/h
